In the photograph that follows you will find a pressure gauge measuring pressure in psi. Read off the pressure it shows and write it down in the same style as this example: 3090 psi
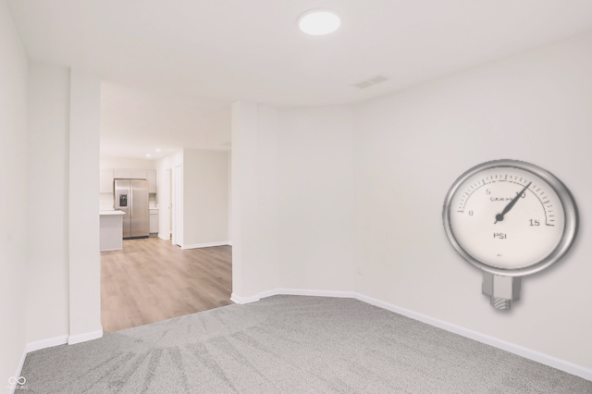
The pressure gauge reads 10 psi
